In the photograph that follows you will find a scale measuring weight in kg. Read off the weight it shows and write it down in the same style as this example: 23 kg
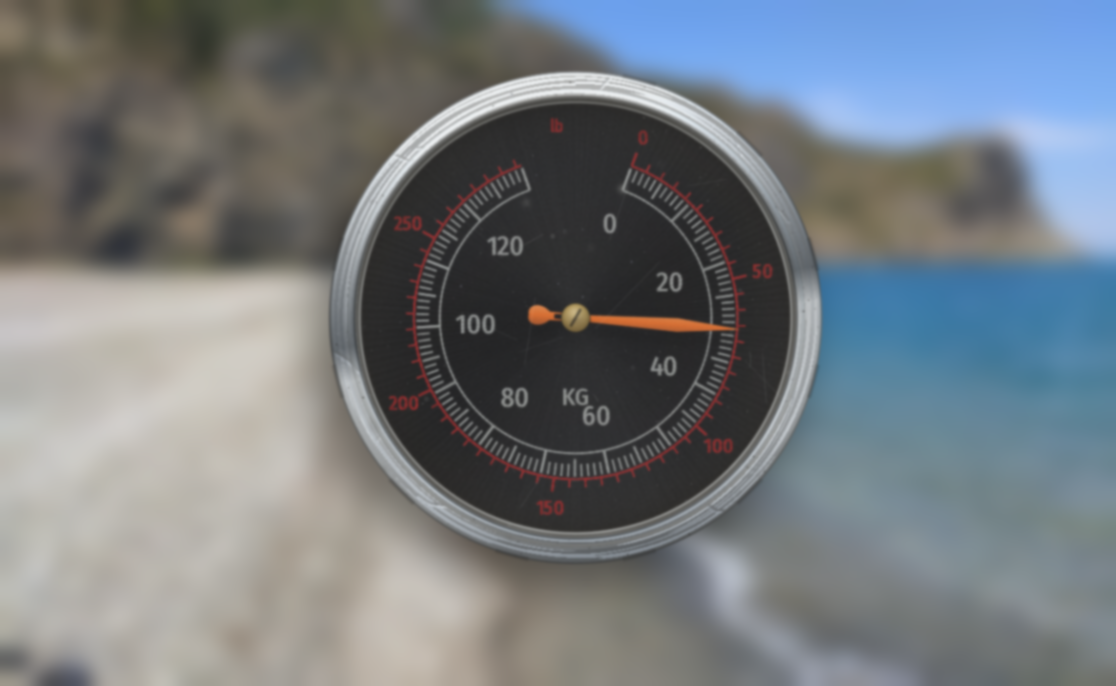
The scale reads 30 kg
